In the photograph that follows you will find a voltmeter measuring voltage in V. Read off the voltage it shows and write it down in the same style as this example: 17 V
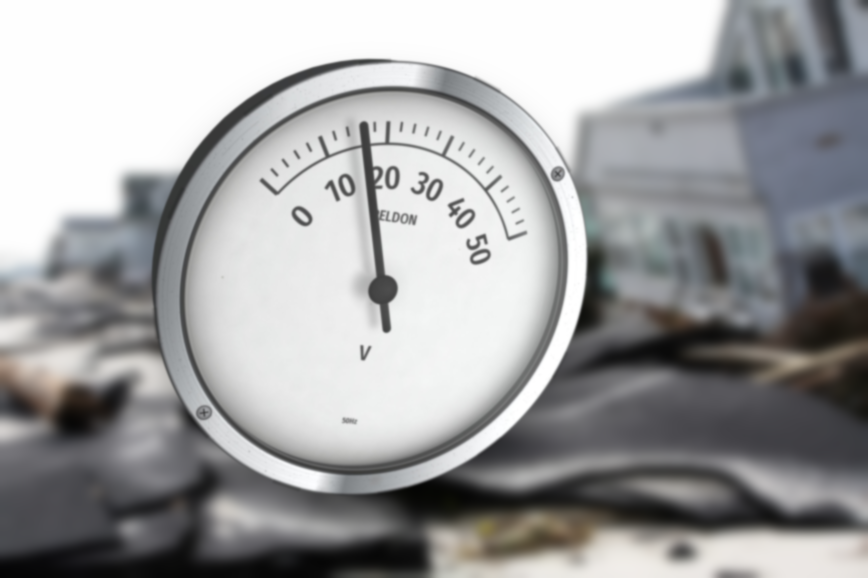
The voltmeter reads 16 V
